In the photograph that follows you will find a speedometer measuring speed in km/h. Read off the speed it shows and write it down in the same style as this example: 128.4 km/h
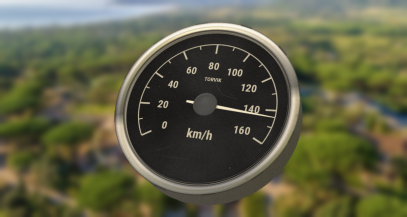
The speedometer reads 145 km/h
